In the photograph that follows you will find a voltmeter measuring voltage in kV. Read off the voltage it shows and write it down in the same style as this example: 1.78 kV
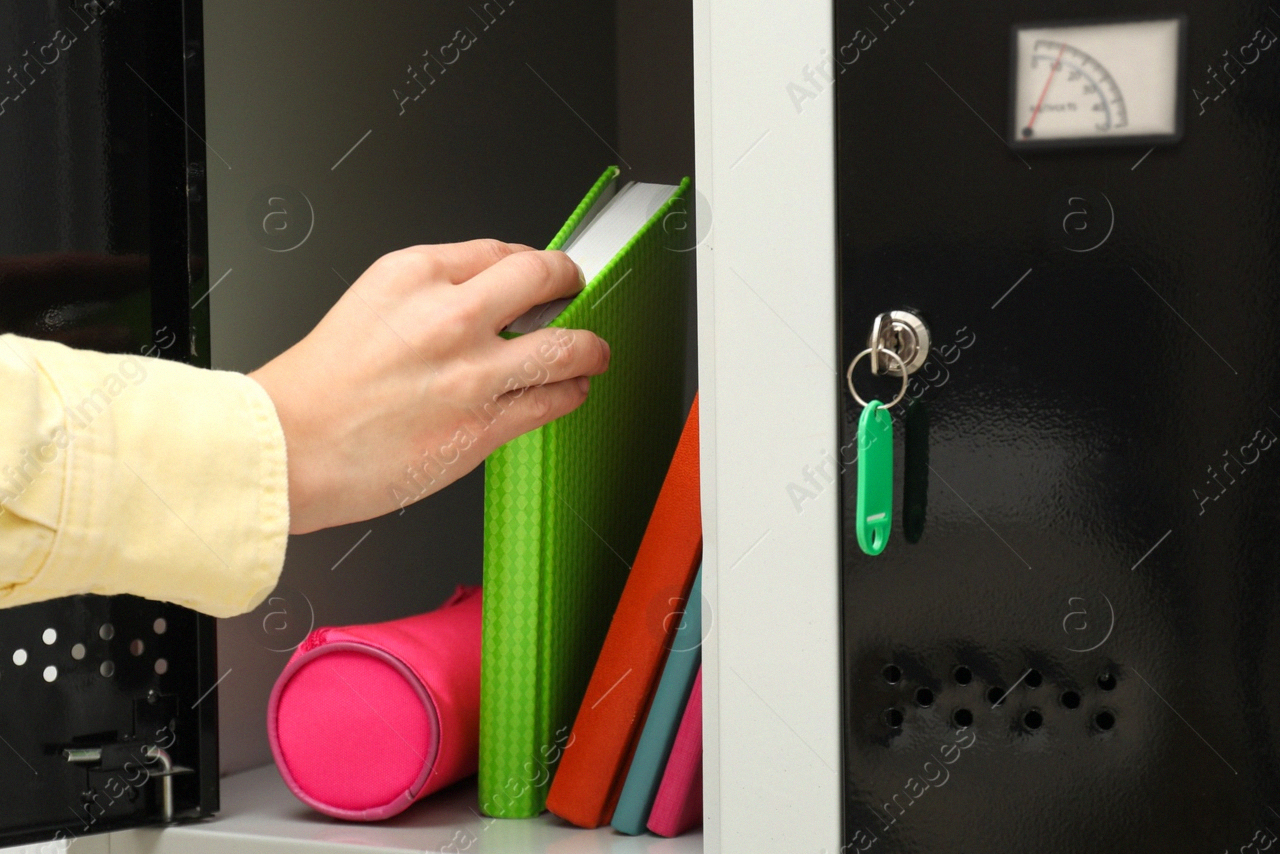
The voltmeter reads 10 kV
